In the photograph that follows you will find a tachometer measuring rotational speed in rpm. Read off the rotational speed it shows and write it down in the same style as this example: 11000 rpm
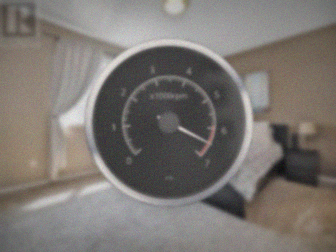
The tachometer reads 6500 rpm
